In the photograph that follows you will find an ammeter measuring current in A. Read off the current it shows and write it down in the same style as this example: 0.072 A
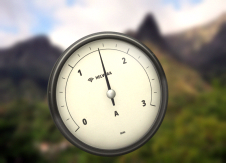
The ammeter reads 1.5 A
